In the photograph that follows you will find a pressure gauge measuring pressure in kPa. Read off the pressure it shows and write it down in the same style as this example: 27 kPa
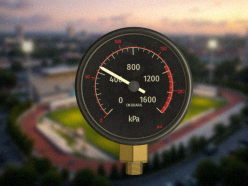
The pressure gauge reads 450 kPa
